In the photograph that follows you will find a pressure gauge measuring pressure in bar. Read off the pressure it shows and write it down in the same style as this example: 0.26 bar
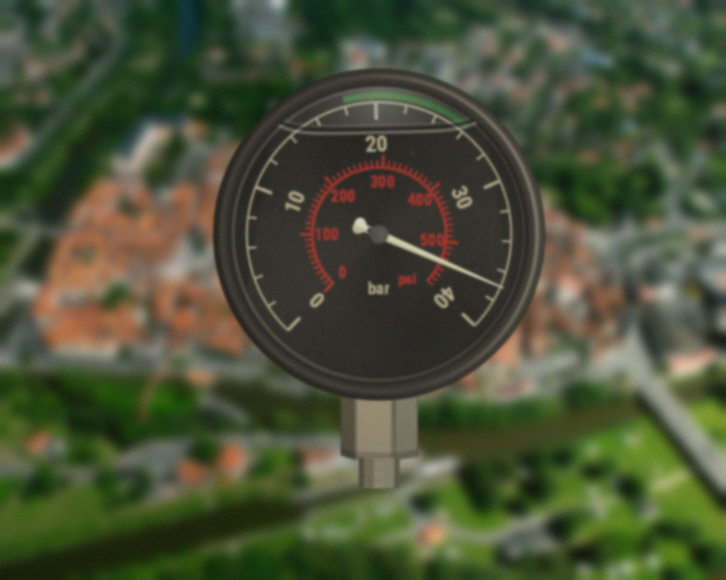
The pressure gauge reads 37 bar
